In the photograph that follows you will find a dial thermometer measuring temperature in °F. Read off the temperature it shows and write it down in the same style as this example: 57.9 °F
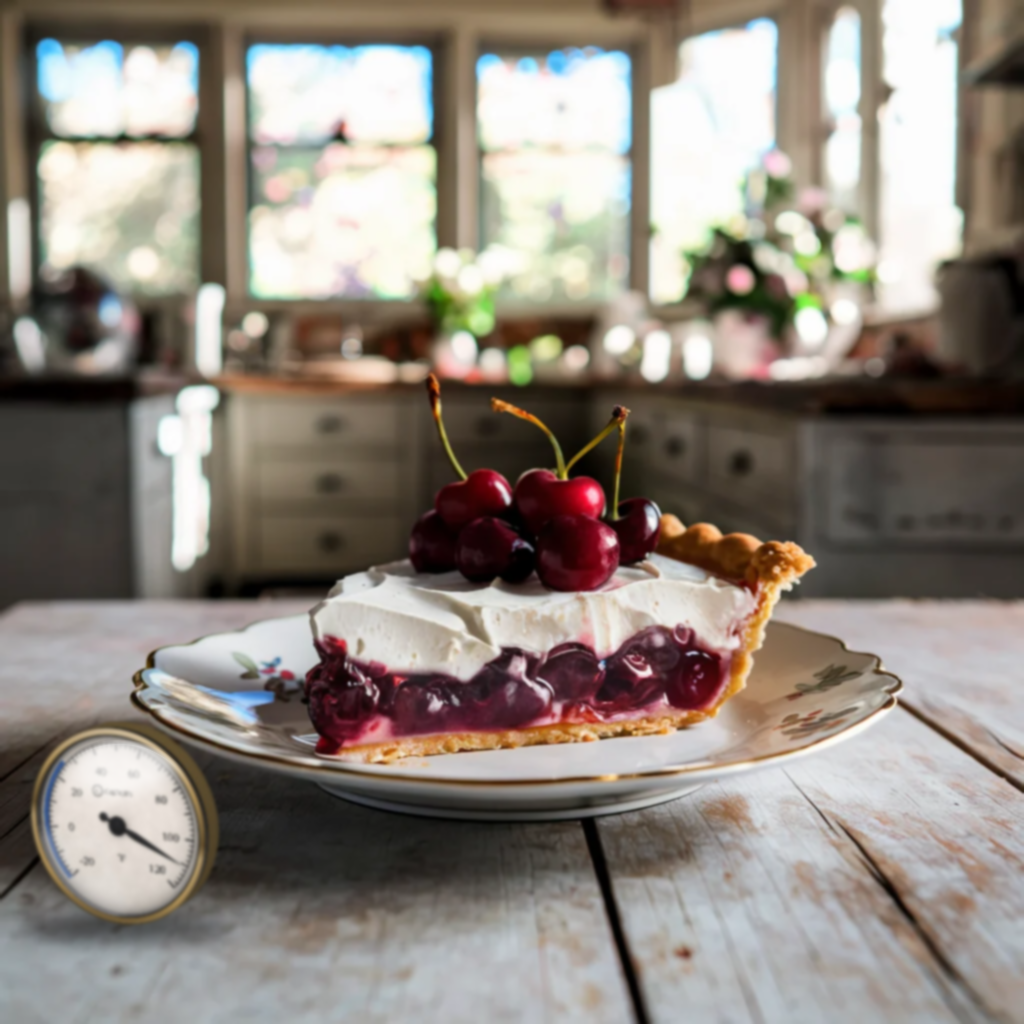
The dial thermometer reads 110 °F
